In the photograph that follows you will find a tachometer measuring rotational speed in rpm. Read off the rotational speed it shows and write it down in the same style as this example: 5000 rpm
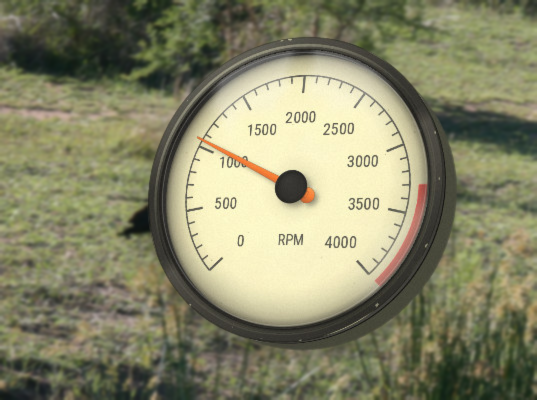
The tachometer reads 1050 rpm
